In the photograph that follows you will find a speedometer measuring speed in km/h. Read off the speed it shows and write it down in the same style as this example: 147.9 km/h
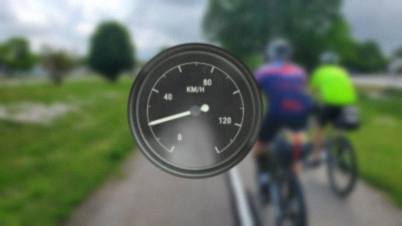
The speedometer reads 20 km/h
